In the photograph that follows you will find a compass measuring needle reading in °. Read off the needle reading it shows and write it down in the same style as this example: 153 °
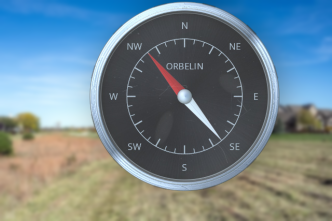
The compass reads 320 °
